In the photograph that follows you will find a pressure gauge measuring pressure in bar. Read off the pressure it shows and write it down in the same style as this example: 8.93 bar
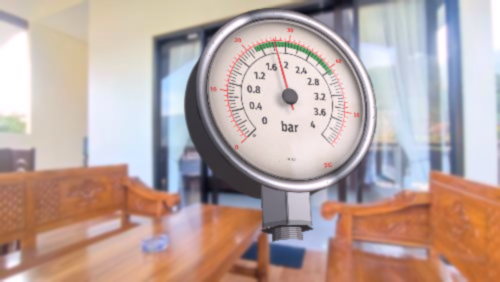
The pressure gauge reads 1.8 bar
